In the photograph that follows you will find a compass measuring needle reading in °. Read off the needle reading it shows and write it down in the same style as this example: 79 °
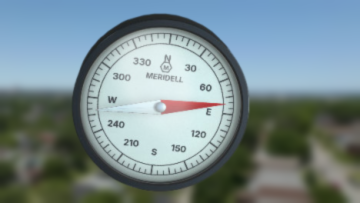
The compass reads 80 °
